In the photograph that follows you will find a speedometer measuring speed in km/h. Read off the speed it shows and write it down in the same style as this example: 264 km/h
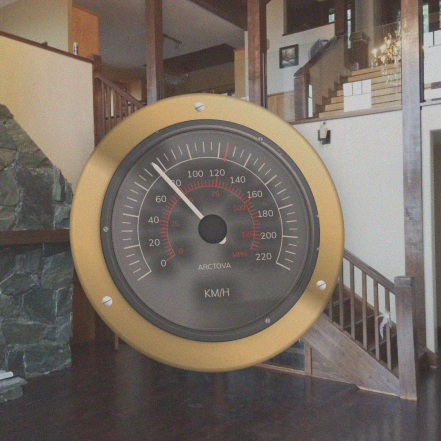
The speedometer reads 75 km/h
